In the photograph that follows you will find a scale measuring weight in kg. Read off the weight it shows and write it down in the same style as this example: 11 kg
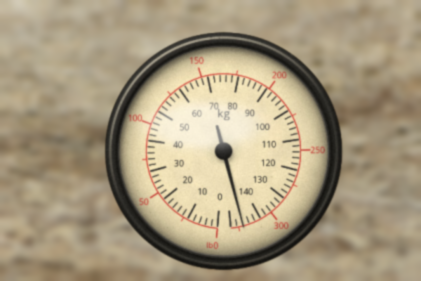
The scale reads 146 kg
